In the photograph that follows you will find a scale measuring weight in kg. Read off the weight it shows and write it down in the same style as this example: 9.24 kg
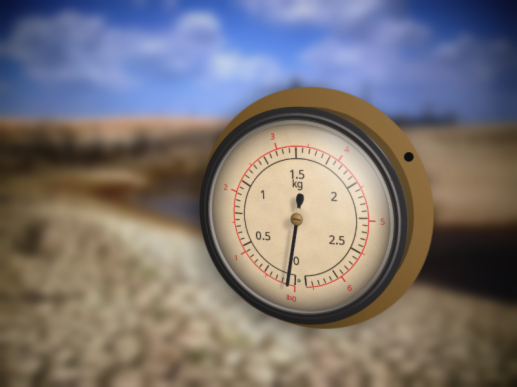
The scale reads 0.05 kg
